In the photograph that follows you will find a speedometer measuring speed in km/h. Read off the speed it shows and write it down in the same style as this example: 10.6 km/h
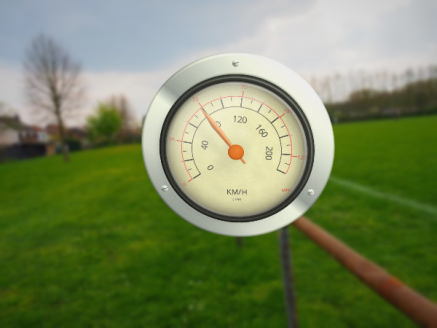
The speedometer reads 80 km/h
